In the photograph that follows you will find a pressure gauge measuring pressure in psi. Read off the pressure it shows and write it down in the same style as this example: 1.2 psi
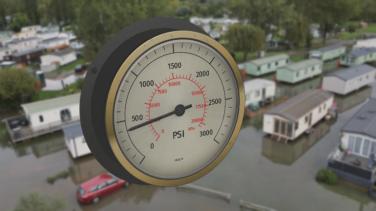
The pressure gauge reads 400 psi
